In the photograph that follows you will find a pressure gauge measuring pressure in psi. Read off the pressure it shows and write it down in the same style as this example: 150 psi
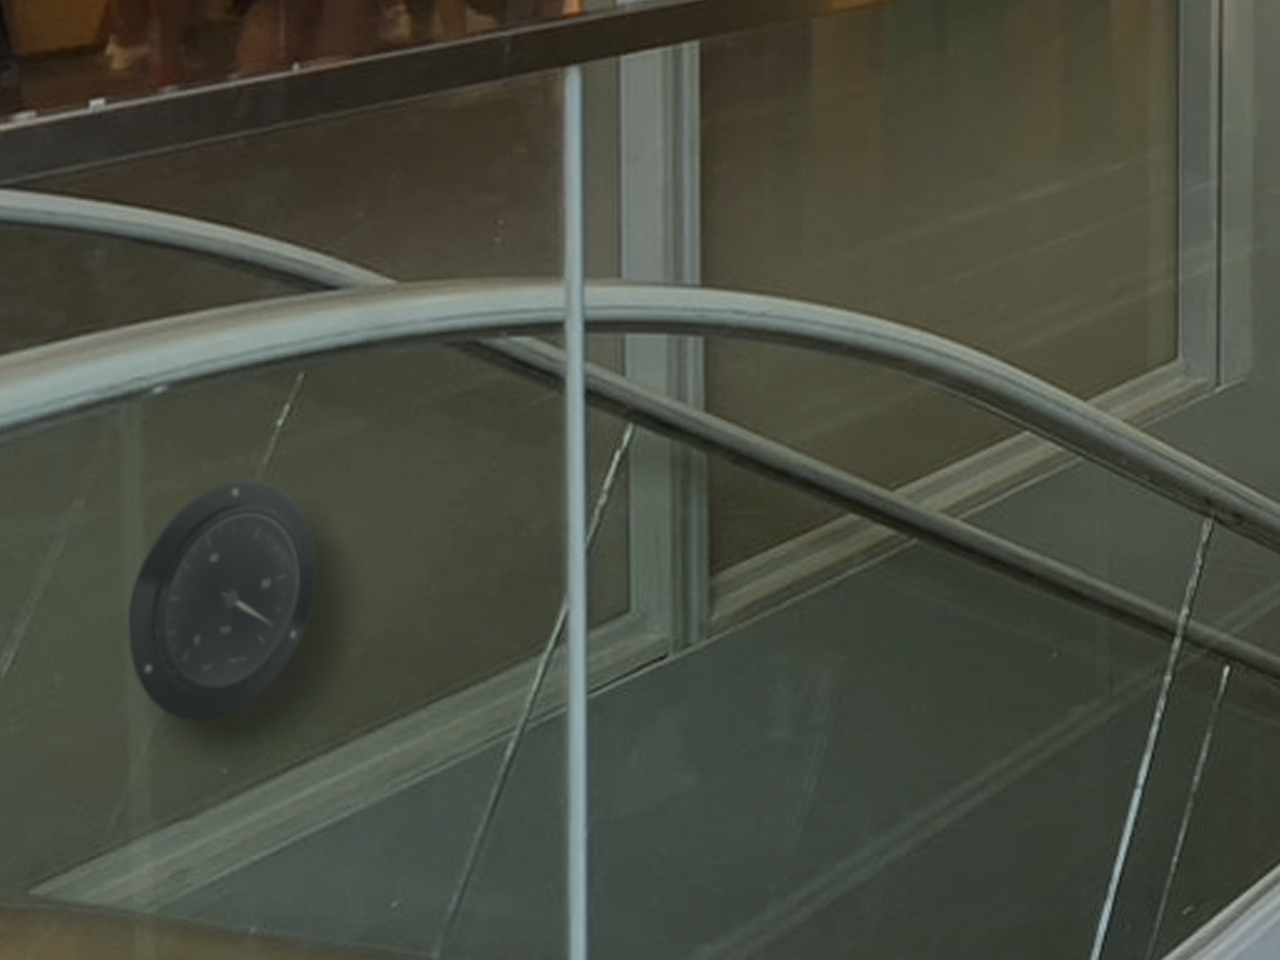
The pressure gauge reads 95 psi
